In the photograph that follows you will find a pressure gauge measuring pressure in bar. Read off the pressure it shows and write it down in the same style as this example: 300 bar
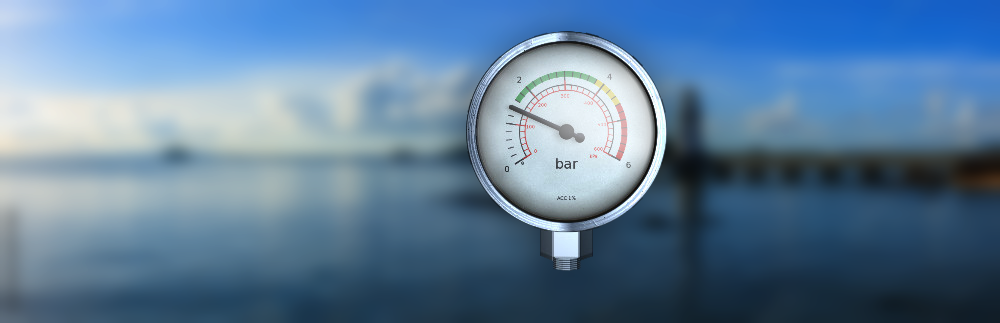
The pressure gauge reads 1.4 bar
